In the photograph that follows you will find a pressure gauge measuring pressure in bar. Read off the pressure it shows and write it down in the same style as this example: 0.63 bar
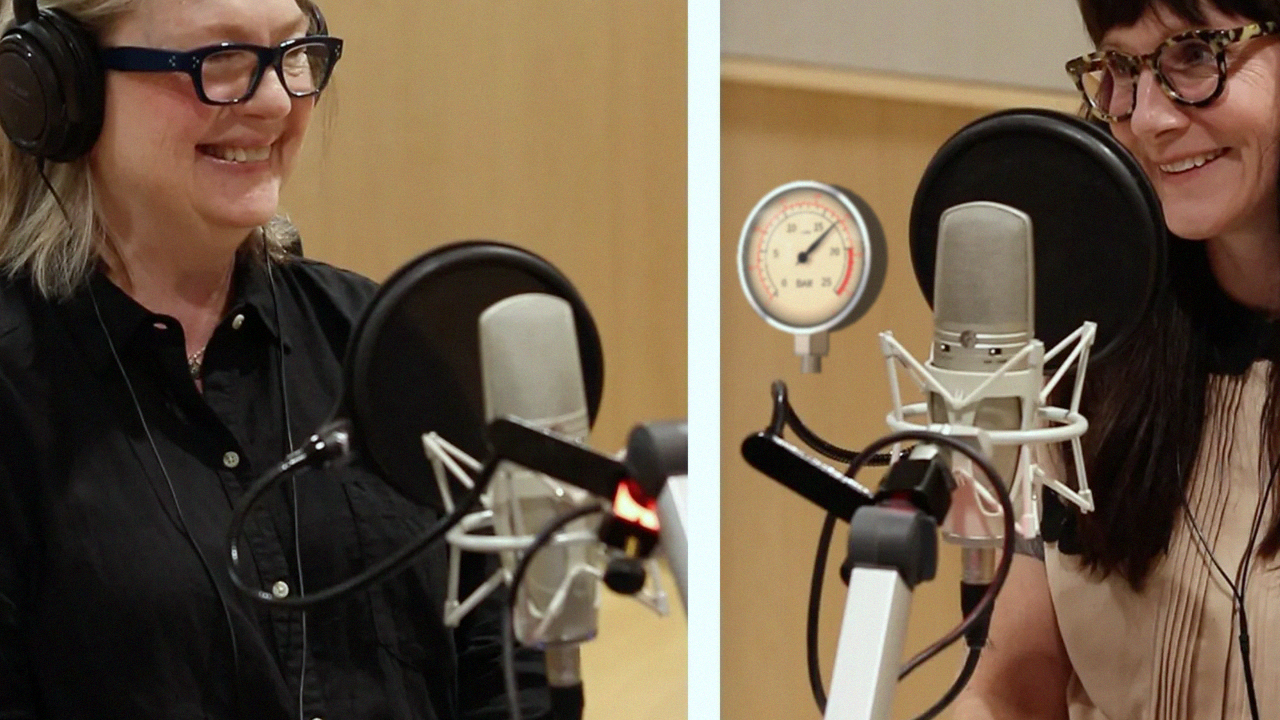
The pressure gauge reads 17 bar
